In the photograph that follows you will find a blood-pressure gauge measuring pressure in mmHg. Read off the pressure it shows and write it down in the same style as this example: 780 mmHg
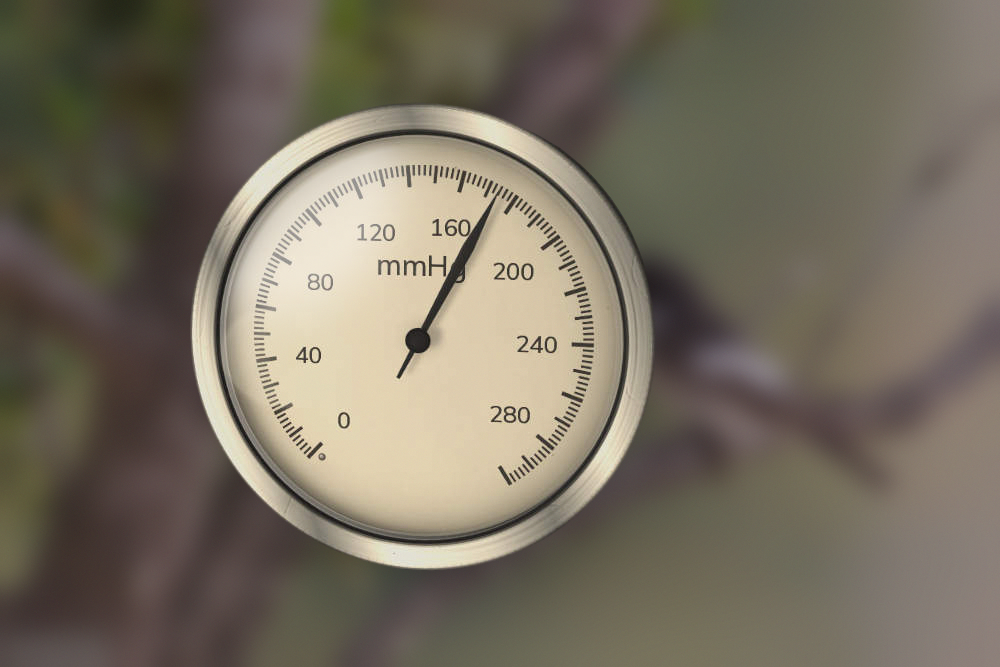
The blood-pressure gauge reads 174 mmHg
